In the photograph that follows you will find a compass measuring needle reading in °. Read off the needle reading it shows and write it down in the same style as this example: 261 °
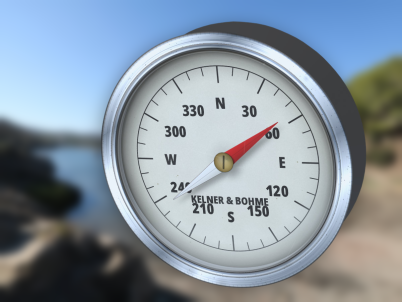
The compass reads 55 °
